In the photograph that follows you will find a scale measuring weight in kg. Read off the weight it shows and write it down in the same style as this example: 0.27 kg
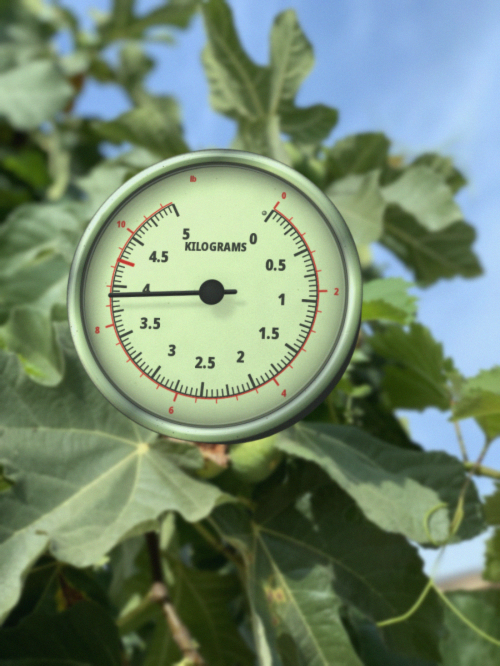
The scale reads 3.9 kg
